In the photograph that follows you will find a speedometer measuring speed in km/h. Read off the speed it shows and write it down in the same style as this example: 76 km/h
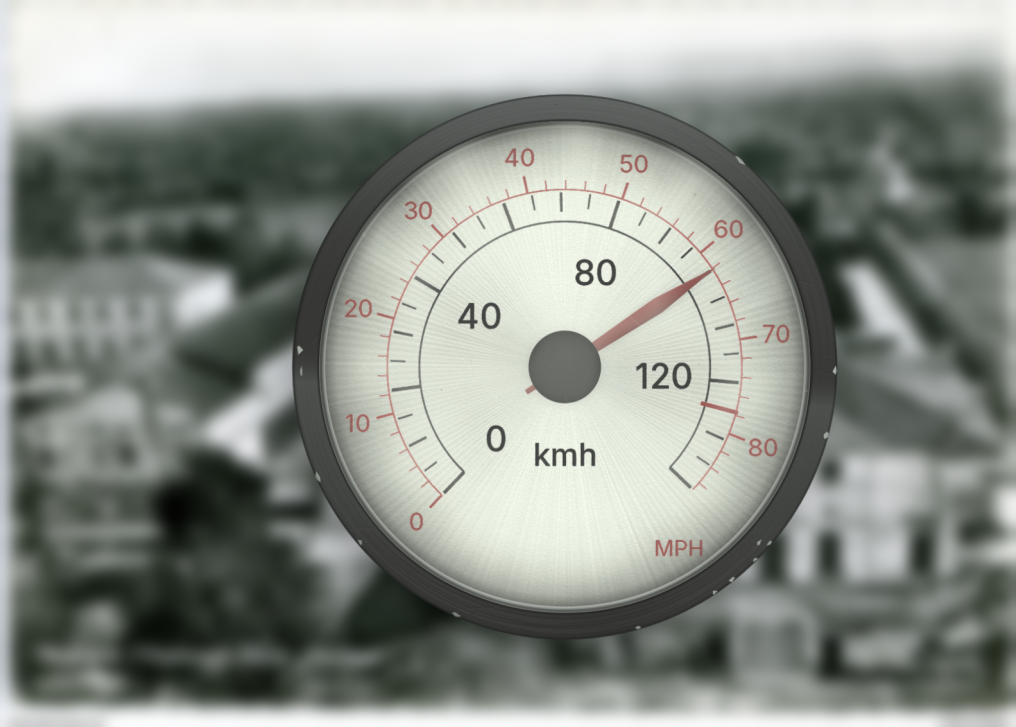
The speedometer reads 100 km/h
